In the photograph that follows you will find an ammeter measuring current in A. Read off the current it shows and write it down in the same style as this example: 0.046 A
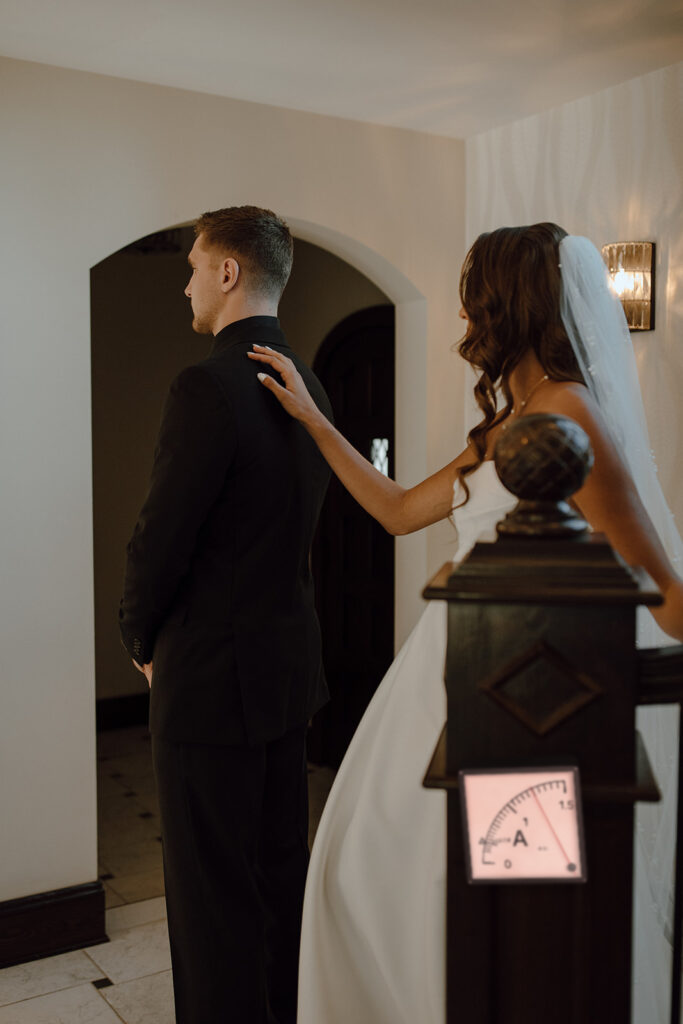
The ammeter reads 1.25 A
